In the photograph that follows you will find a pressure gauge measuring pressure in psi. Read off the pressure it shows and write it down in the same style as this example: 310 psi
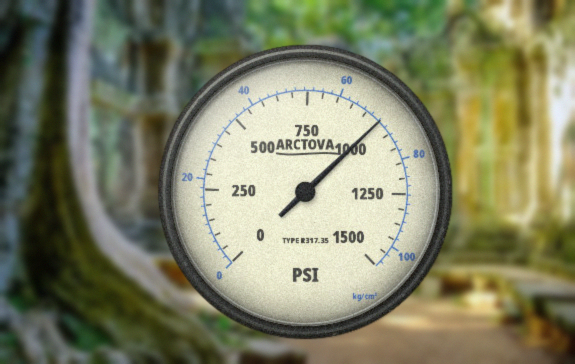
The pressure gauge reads 1000 psi
